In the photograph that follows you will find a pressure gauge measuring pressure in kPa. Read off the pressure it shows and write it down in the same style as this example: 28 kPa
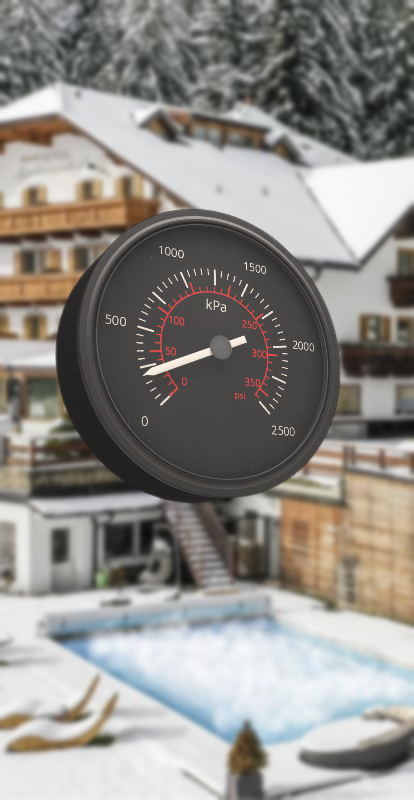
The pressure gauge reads 200 kPa
